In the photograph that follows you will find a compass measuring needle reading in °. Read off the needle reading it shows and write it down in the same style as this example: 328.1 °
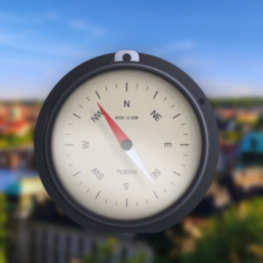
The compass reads 325 °
